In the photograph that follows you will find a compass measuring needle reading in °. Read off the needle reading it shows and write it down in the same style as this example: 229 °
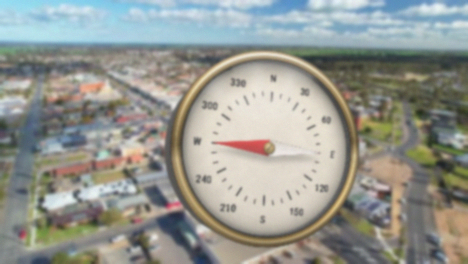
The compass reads 270 °
